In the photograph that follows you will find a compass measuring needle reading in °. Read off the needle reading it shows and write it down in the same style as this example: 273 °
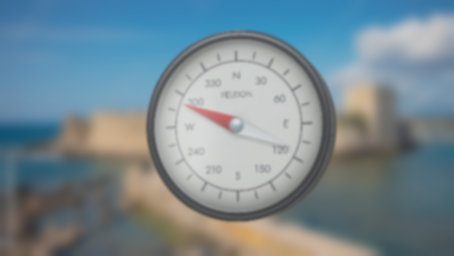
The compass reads 292.5 °
